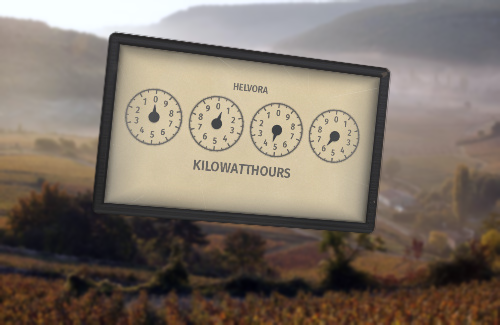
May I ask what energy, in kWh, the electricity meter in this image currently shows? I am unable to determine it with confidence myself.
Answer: 46 kWh
